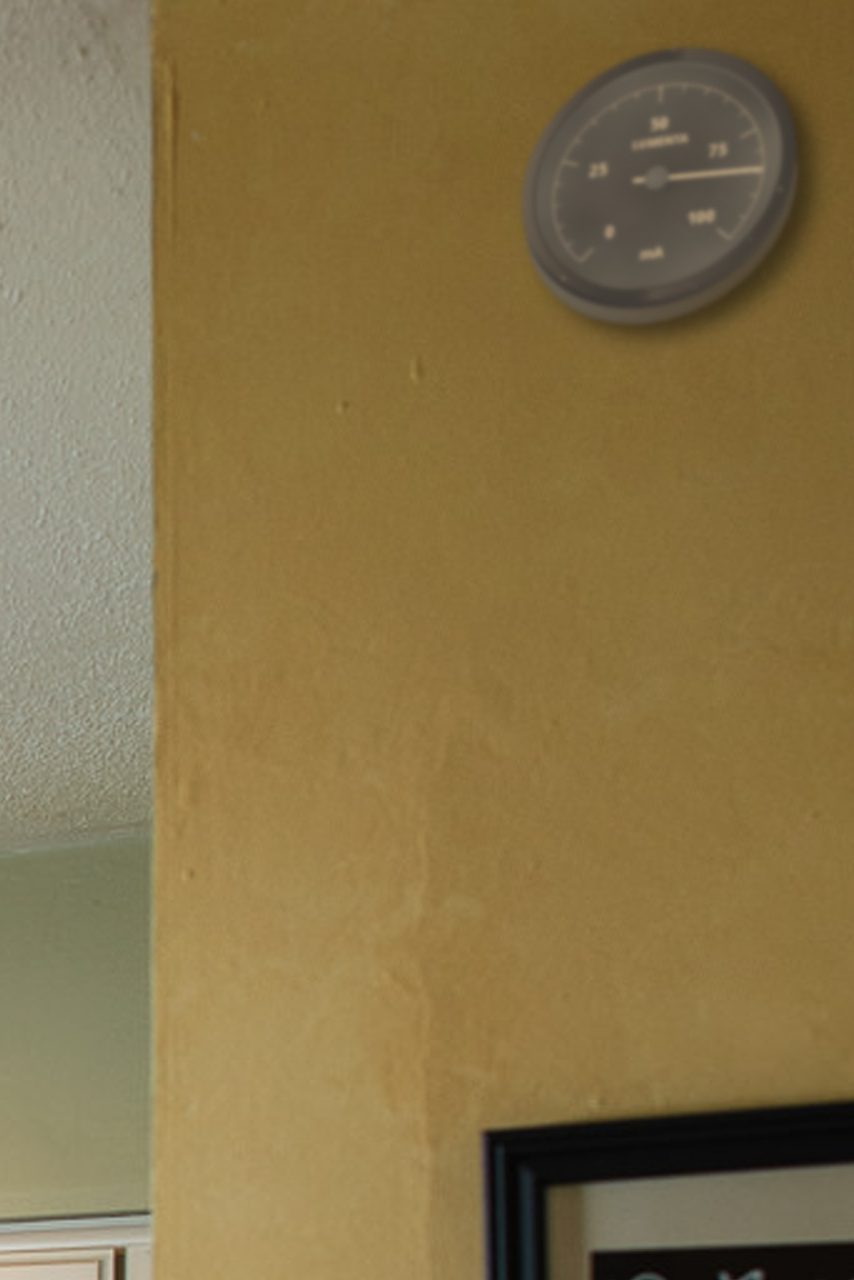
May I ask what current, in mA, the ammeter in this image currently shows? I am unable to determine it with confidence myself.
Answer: 85 mA
